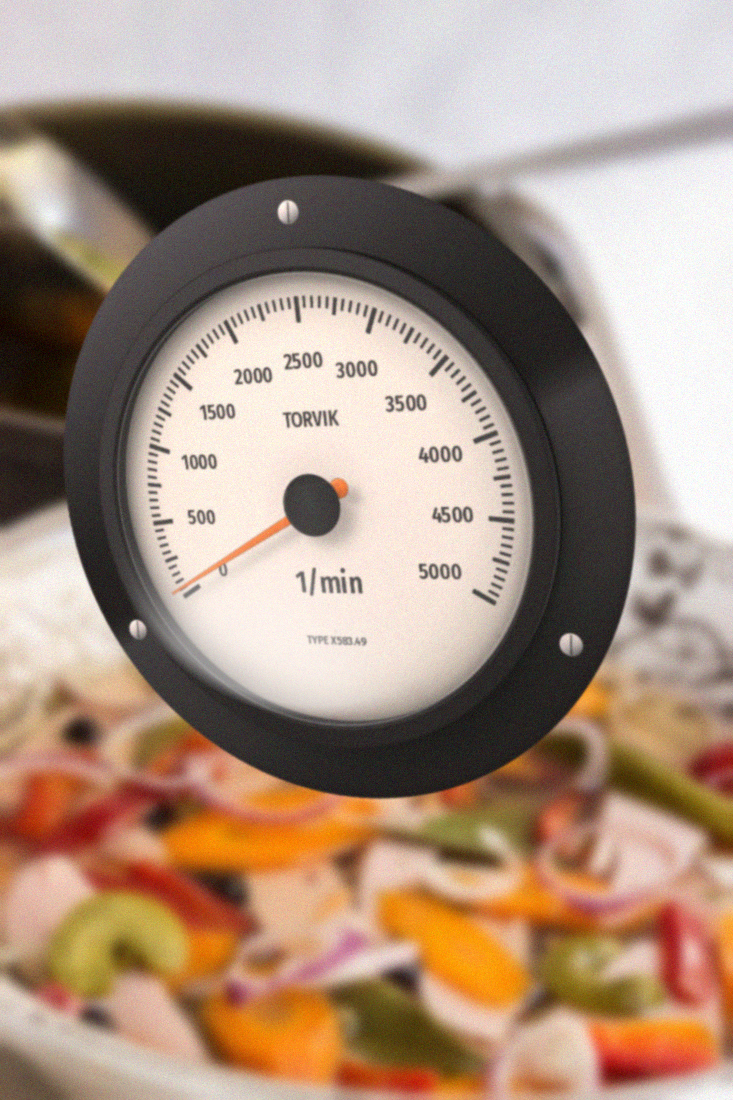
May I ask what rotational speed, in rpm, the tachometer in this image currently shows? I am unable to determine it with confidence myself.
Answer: 50 rpm
